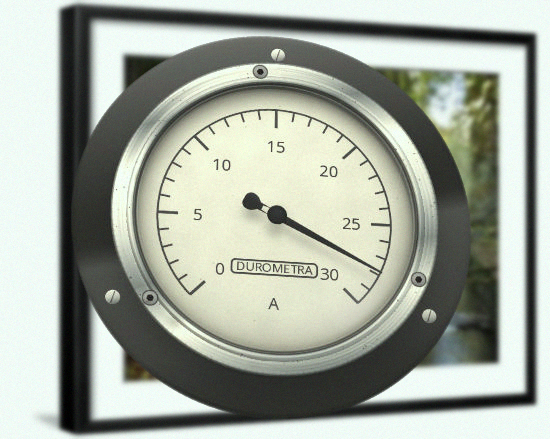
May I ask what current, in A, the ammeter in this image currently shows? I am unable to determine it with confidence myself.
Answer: 28 A
